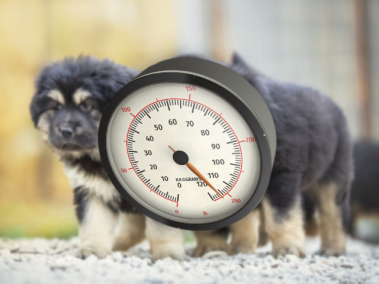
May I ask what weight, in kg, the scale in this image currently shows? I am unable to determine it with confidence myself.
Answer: 115 kg
